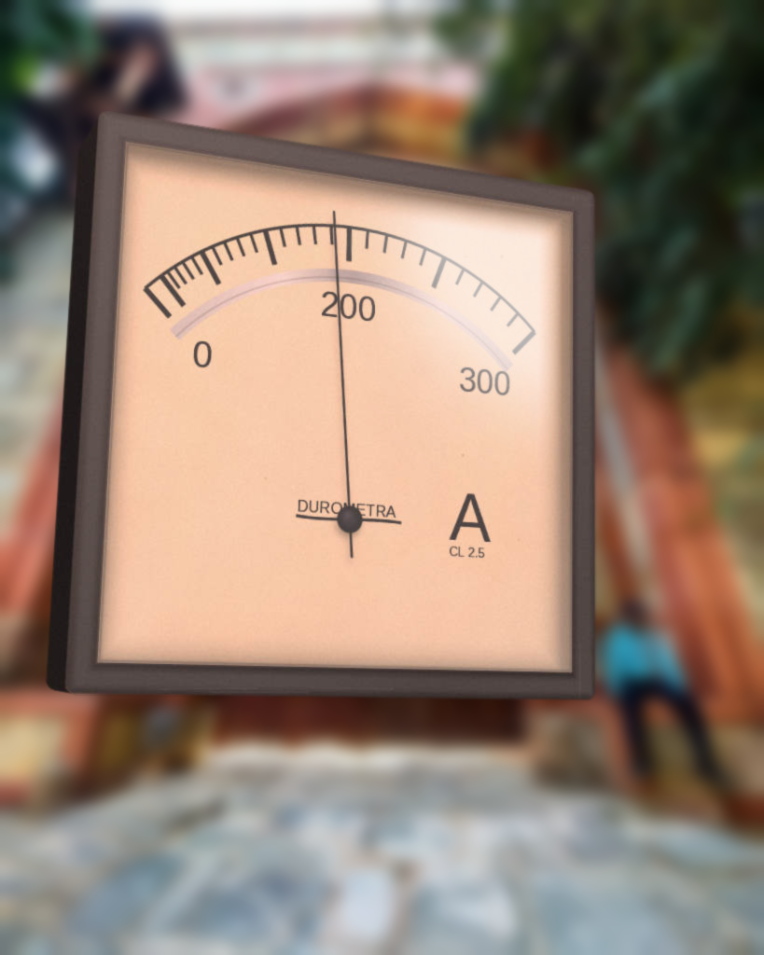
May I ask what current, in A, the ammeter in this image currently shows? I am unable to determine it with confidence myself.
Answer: 190 A
